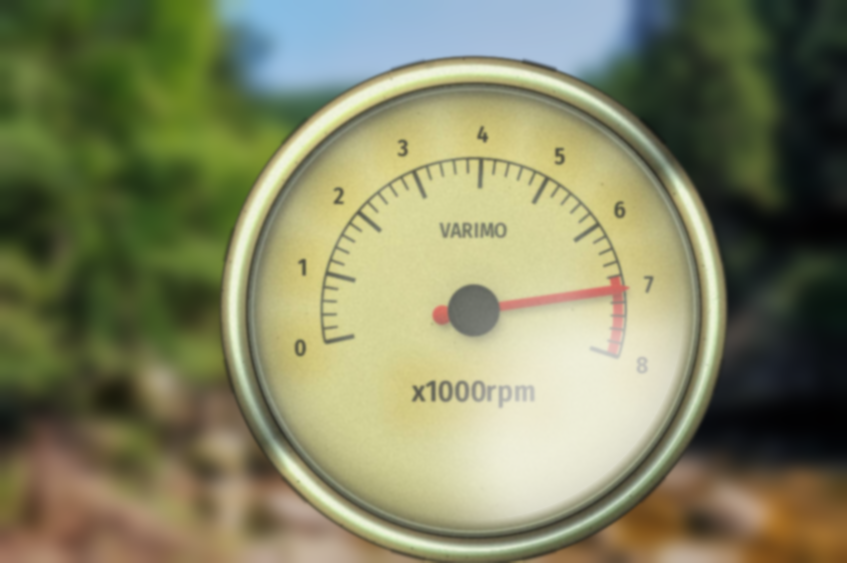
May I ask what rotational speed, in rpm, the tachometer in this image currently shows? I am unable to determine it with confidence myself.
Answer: 7000 rpm
